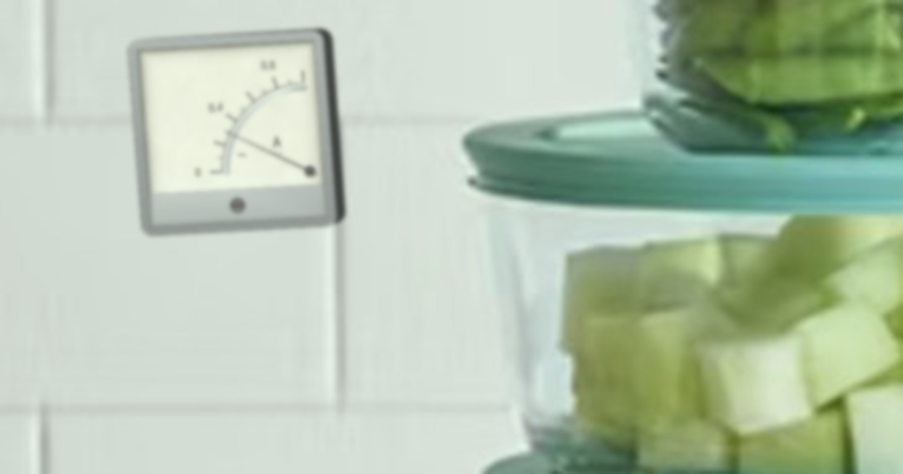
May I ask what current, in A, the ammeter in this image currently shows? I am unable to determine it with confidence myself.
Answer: 0.3 A
